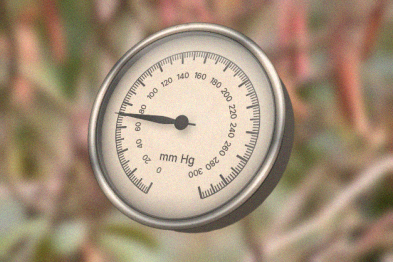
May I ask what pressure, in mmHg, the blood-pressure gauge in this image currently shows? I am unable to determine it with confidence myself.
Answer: 70 mmHg
